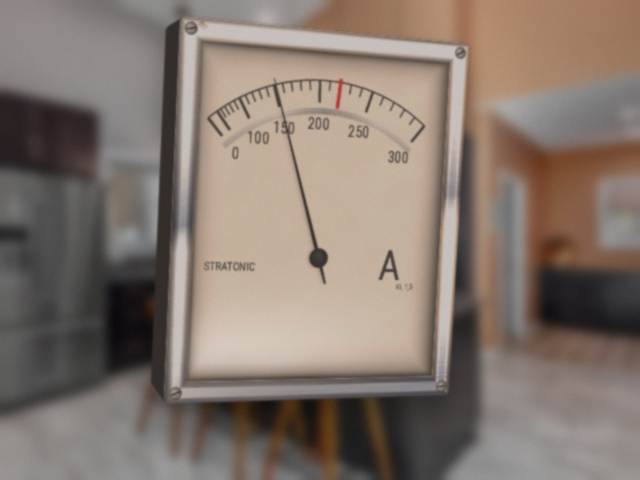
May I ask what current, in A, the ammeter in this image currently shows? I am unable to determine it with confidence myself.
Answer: 150 A
